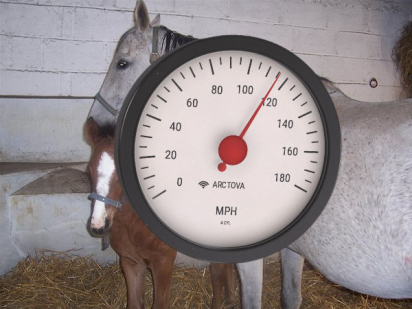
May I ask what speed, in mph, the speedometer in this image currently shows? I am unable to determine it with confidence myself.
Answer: 115 mph
